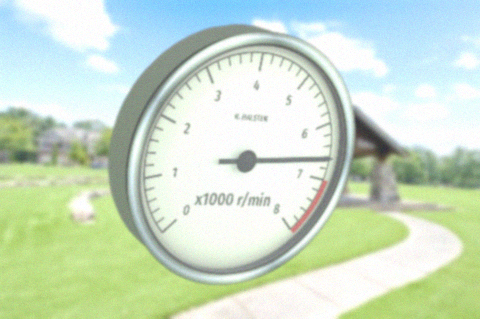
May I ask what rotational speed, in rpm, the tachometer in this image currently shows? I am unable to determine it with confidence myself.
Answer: 6600 rpm
